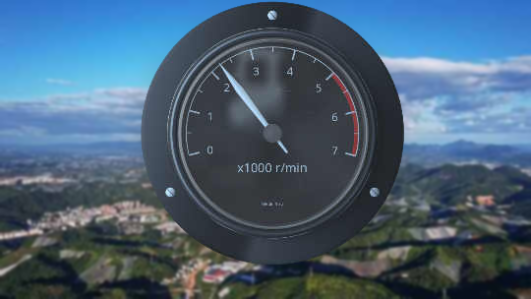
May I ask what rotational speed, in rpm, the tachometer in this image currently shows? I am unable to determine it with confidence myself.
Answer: 2250 rpm
